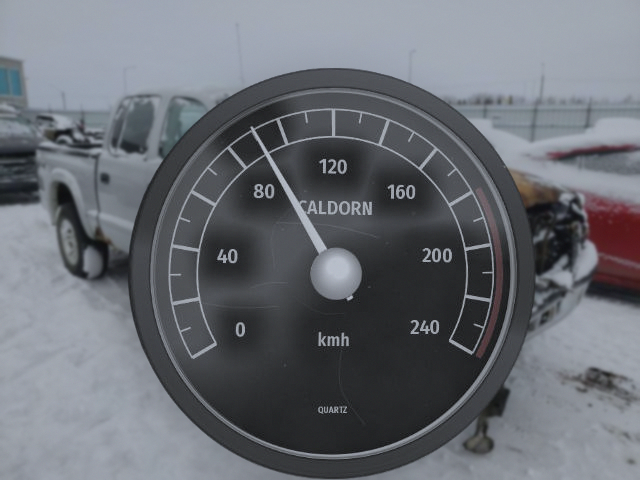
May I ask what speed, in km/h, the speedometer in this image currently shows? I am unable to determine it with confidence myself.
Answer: 90 km/h
